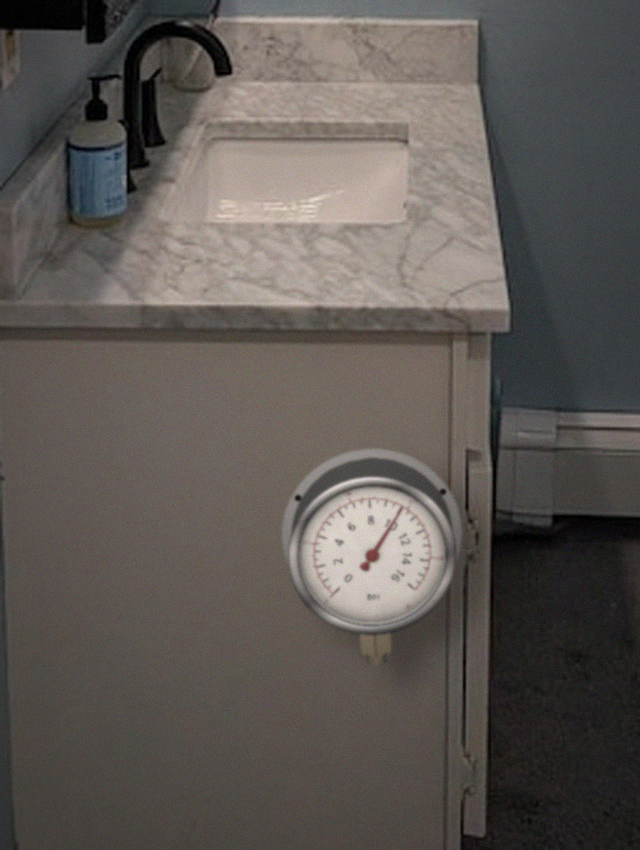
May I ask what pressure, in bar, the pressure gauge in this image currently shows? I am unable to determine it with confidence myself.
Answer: 10 bar
